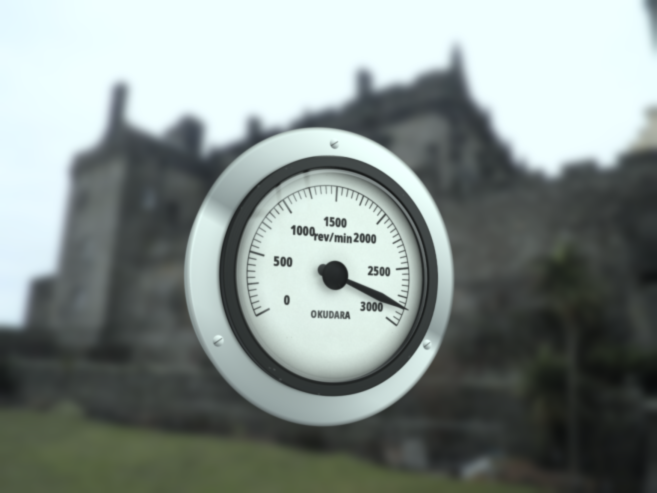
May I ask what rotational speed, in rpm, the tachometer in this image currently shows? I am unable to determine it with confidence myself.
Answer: 2850 rpm
